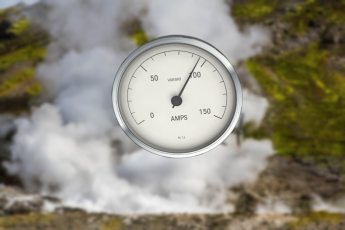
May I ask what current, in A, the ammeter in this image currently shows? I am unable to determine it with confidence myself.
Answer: 95 A
